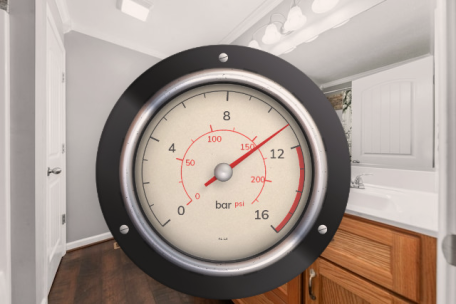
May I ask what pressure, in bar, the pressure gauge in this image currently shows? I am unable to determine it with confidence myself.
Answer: 11 bar
